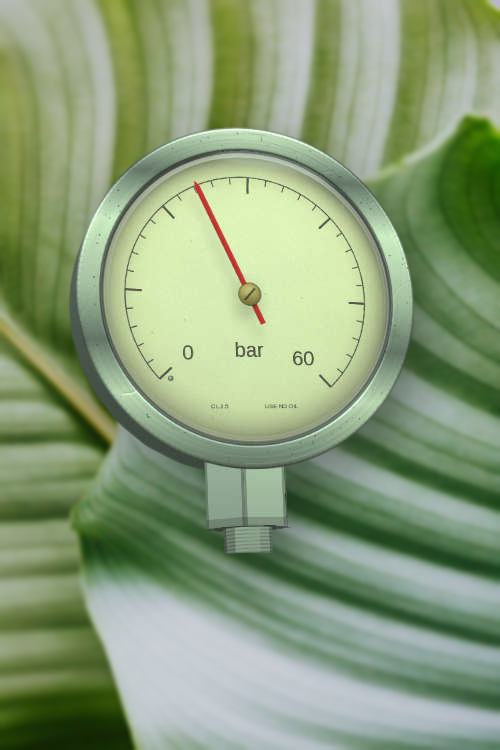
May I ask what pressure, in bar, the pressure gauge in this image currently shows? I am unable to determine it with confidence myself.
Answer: 24 bar
